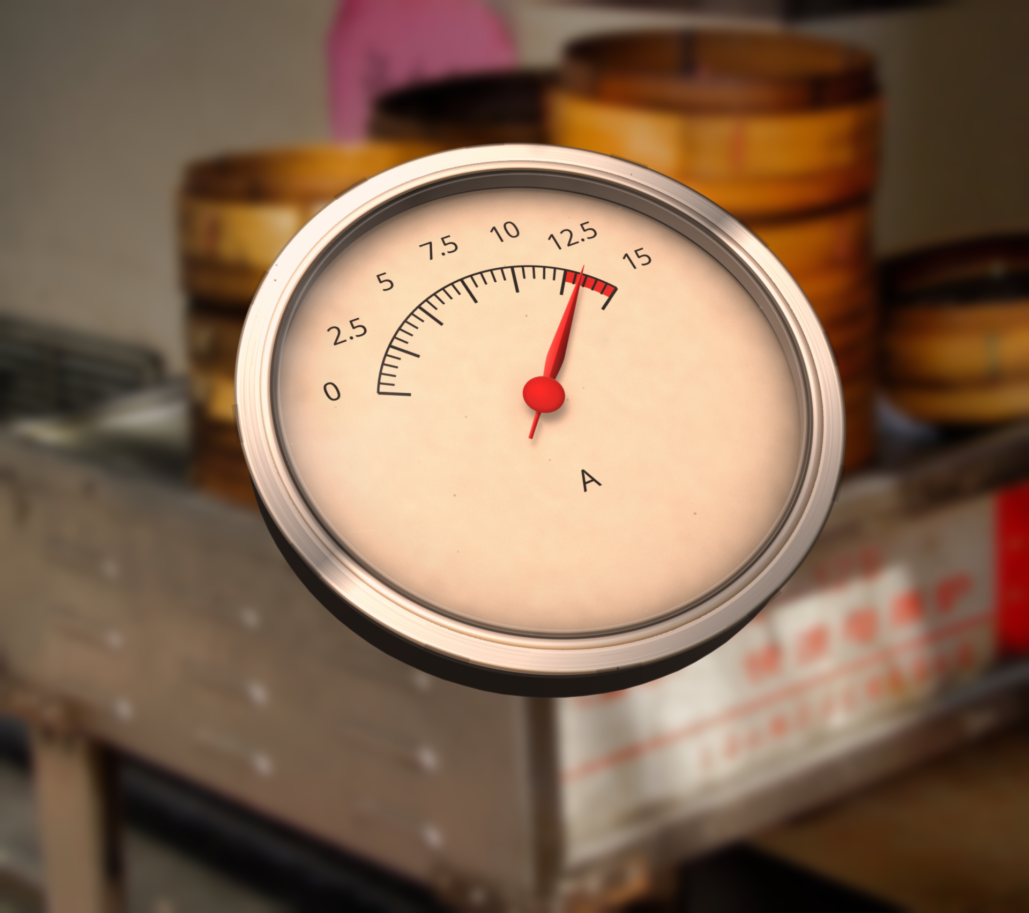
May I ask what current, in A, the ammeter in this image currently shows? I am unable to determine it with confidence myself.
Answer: 13.25 A
